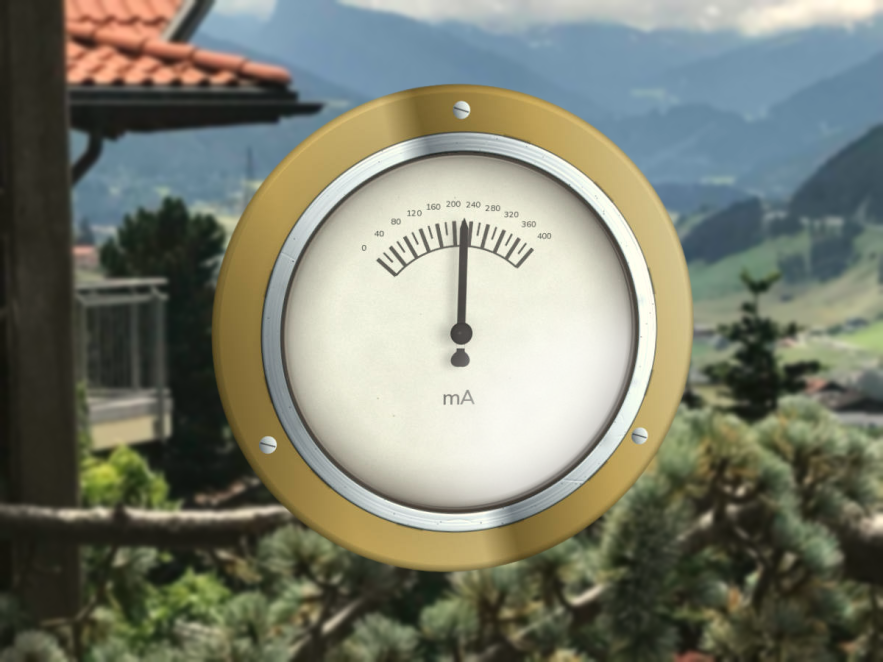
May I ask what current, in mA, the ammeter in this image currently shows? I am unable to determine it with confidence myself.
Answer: 220 mA
